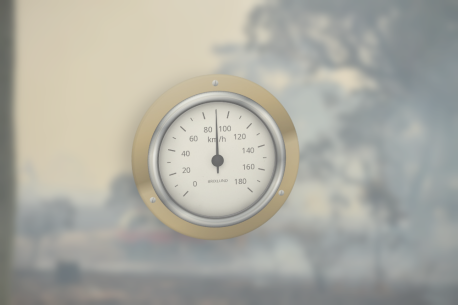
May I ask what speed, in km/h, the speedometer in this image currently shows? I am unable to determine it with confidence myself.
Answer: 90 km/h
